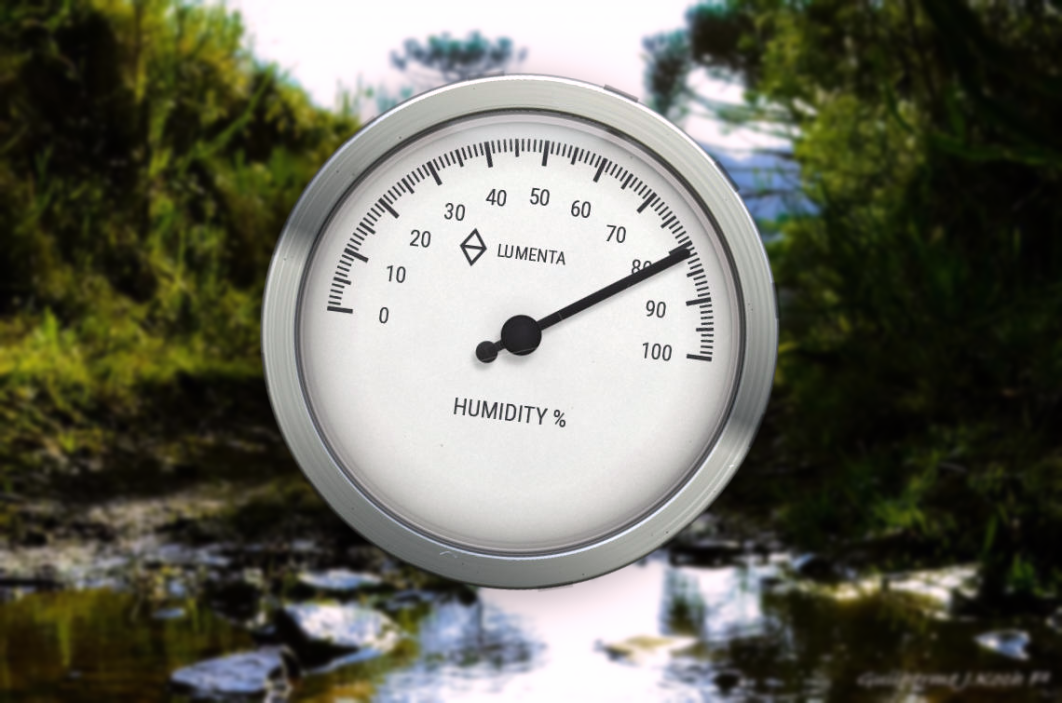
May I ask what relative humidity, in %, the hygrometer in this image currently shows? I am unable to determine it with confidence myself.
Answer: 81 %
